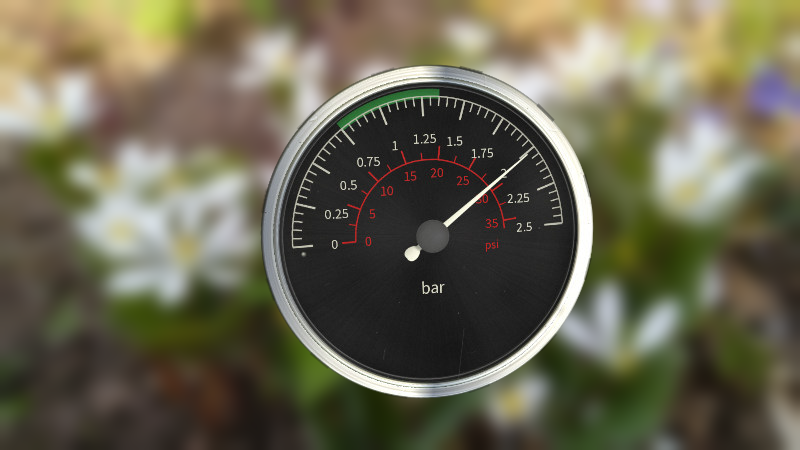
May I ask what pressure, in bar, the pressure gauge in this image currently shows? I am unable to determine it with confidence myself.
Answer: 2 bar
